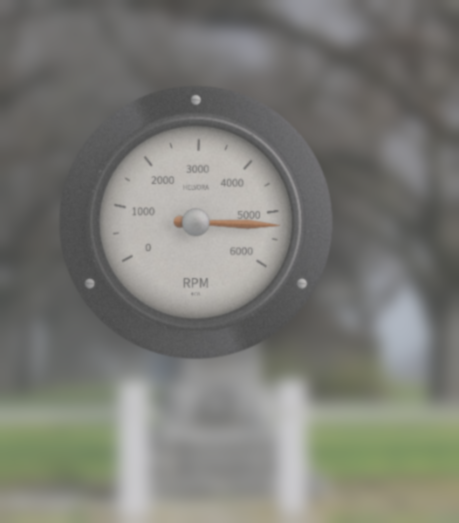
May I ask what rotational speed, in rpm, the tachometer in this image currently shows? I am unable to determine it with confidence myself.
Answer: 5250 rpm
